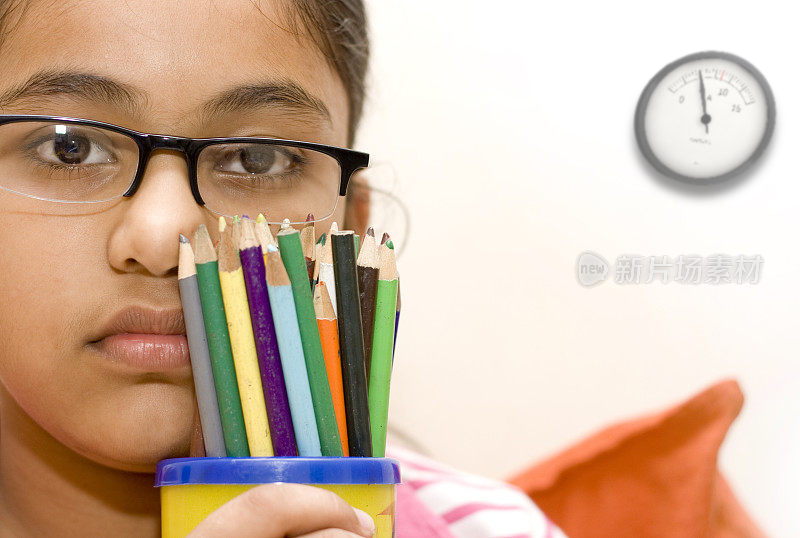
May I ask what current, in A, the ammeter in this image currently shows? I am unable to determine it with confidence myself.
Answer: 5 A
